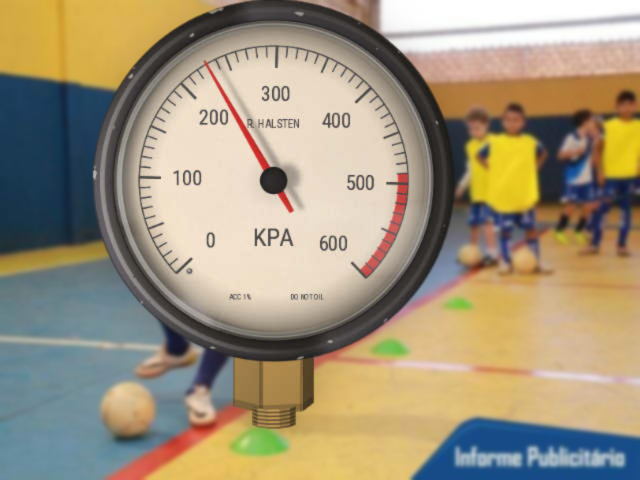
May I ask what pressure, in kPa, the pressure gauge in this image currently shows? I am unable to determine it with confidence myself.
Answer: 230 kPa
